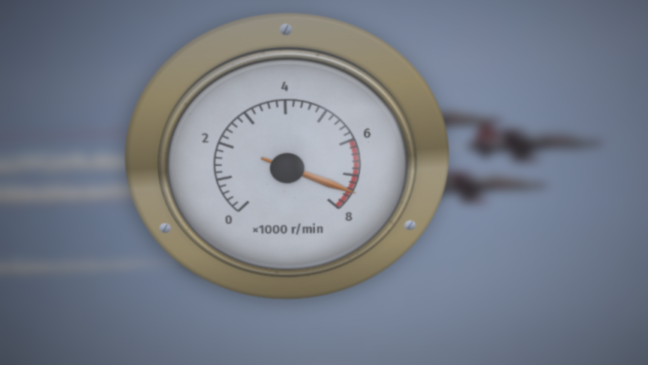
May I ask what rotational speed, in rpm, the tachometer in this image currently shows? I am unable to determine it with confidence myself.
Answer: 7400 rpm
